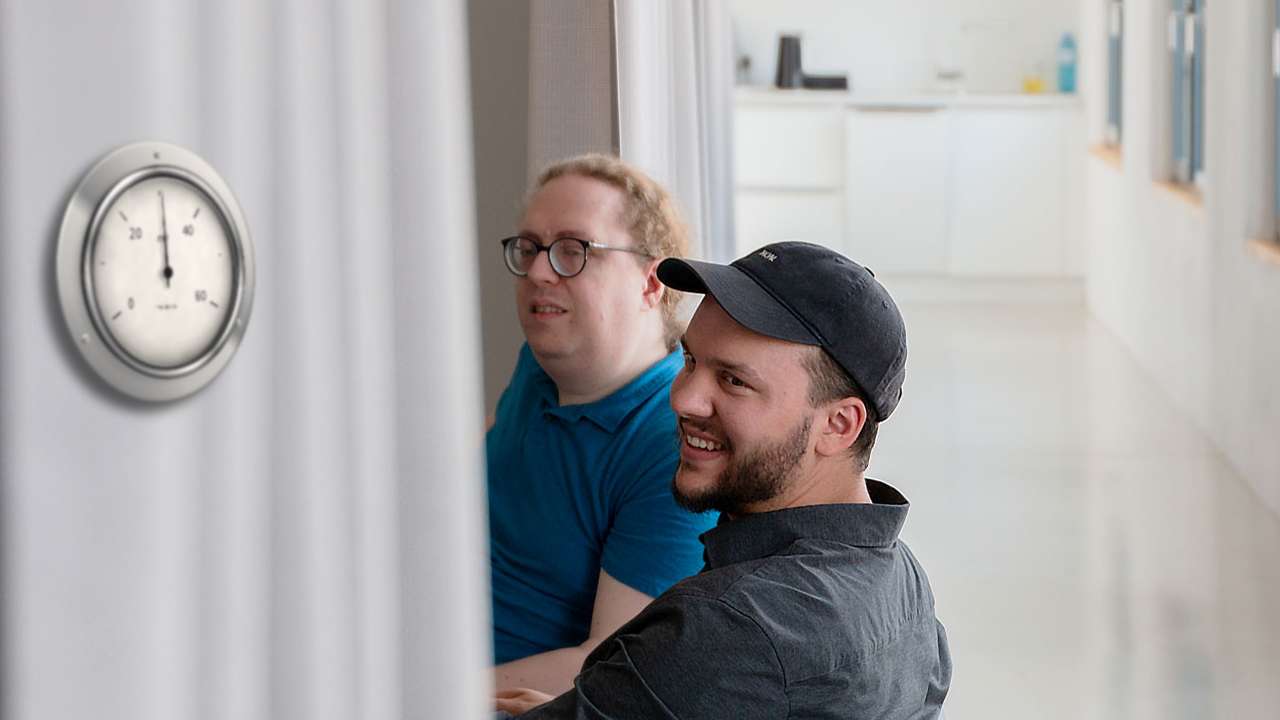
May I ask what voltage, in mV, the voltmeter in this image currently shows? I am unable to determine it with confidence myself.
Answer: 30 mV
